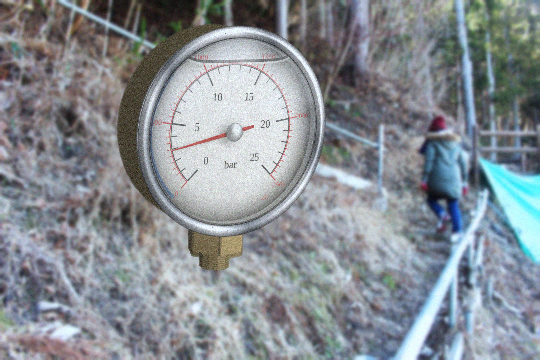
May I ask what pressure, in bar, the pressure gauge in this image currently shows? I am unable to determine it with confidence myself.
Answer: 3 bar
